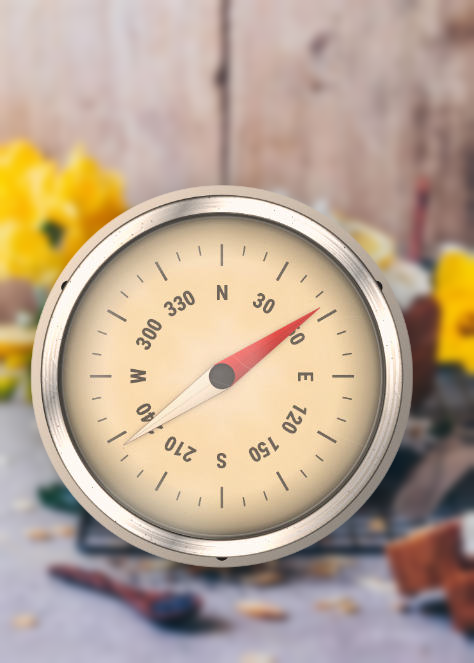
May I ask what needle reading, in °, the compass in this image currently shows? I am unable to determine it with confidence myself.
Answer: 55 °
